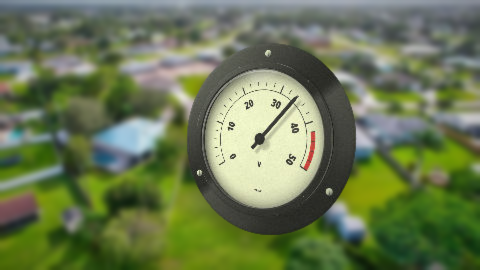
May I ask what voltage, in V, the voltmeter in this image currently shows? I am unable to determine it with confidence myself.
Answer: 34 V
